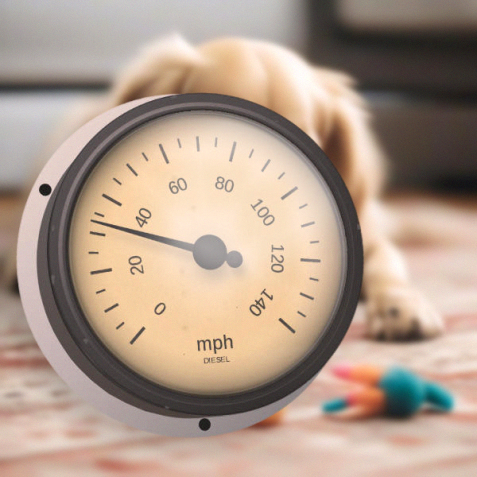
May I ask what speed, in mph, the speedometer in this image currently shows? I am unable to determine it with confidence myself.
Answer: 32.5 mph
